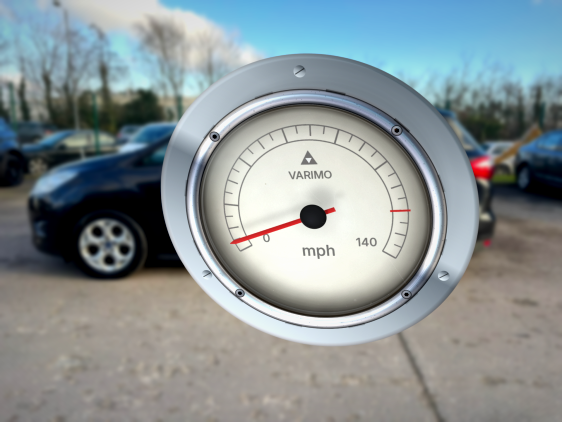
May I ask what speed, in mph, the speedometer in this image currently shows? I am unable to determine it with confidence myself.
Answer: 5 mph
